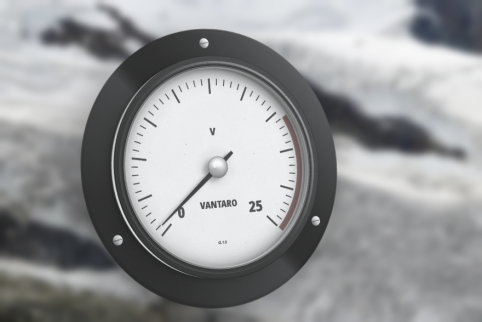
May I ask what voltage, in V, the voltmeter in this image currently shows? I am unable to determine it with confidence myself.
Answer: 0.5 V
